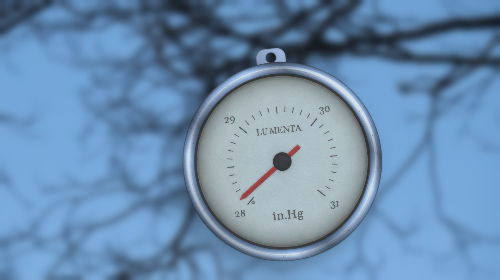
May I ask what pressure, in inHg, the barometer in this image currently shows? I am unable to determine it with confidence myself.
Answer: 28.1 inHg
